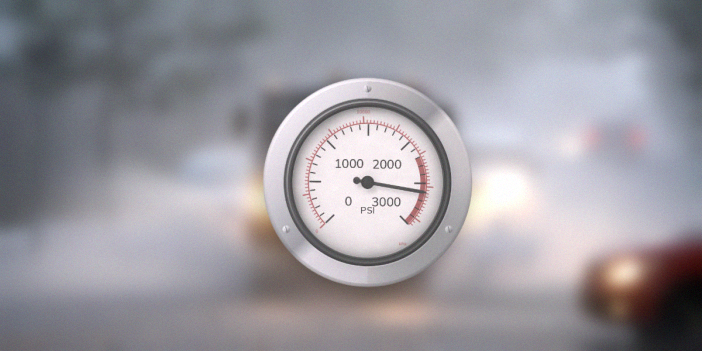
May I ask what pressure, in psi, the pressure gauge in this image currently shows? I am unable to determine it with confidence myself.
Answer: 2600 psi
